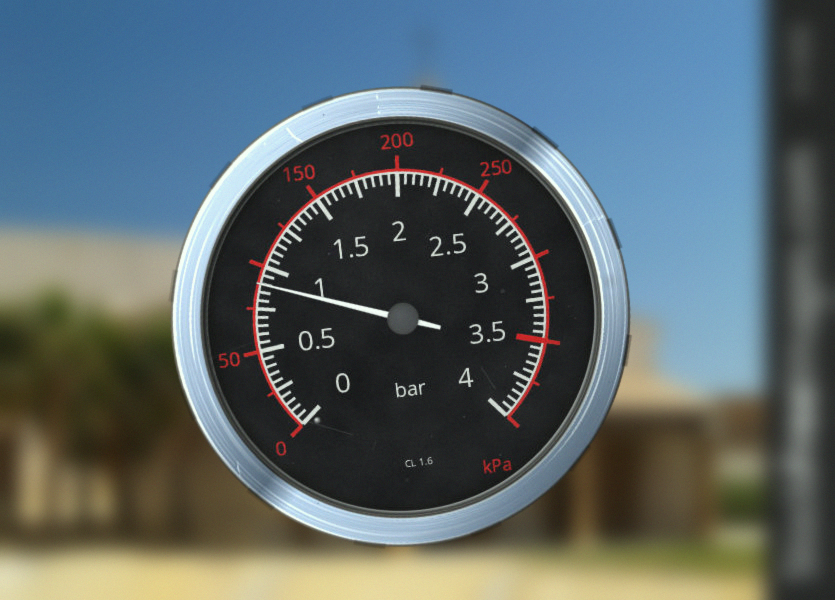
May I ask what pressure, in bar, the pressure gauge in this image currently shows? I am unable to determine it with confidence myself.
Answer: 0.9 bar
